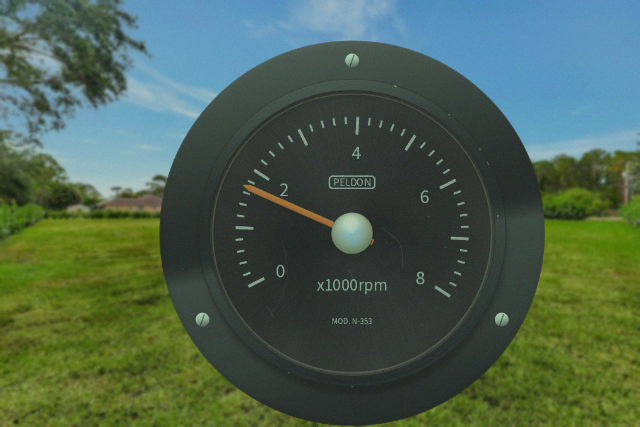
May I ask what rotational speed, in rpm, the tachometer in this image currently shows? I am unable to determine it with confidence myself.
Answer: 1700 rpm
